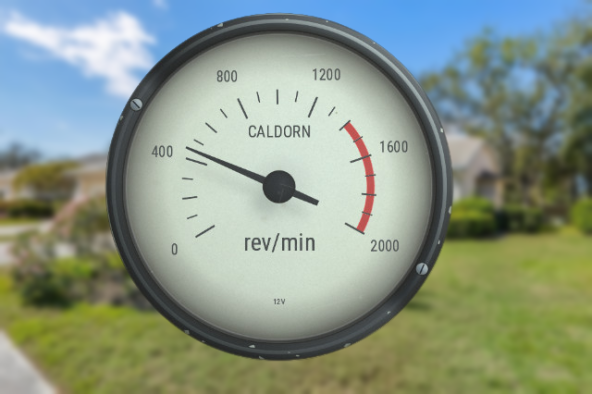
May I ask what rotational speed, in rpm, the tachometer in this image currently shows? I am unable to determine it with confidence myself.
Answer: 450 rpm
